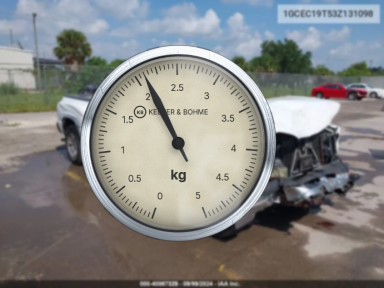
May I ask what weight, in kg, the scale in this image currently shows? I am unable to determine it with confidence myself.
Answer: 2.1 kg
